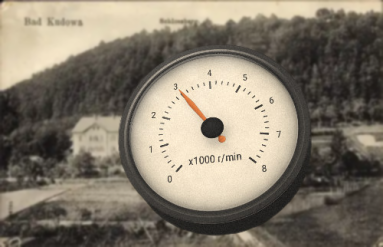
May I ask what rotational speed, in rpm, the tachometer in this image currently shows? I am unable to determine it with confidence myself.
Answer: 3000 rpm
